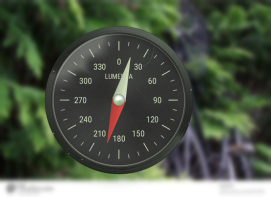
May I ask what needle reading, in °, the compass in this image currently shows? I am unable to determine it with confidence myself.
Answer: 195 °
